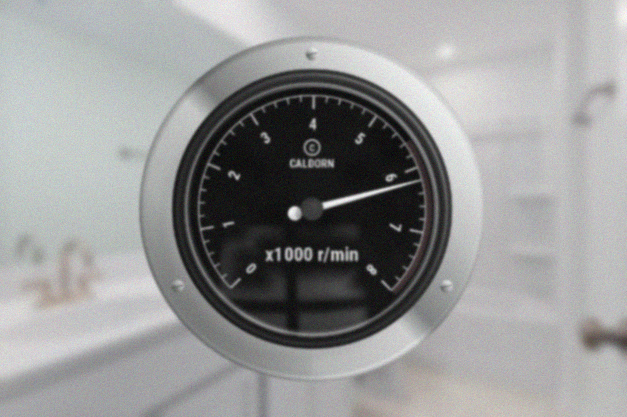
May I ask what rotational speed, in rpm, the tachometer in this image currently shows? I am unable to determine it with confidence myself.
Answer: 6200 rpm
